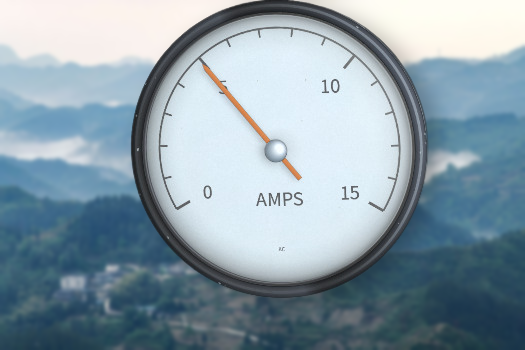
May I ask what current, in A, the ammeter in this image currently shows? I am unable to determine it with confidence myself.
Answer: 5 A
